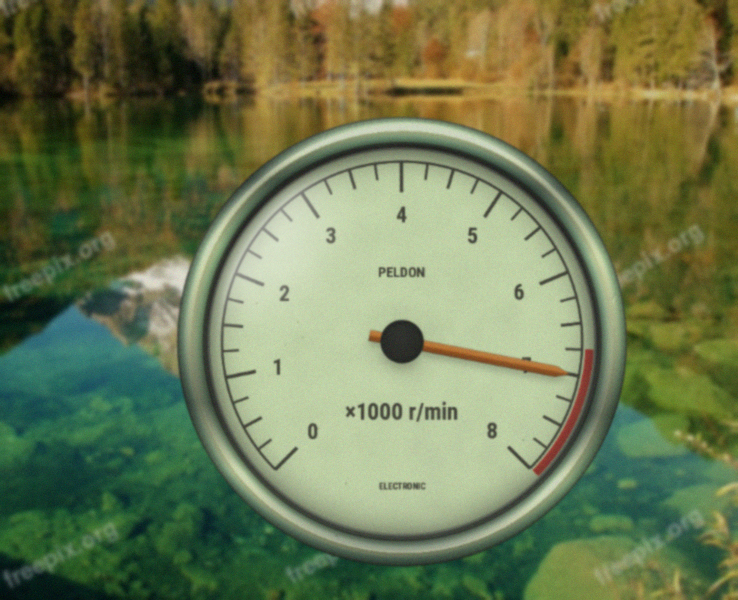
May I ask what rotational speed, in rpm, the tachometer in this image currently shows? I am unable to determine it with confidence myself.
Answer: 7000 rpm
